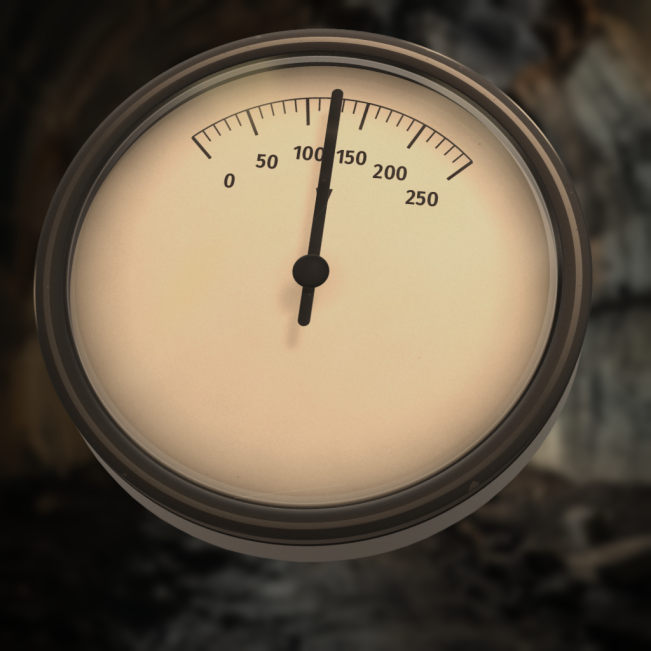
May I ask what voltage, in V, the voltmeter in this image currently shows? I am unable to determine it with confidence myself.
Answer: 125 V
